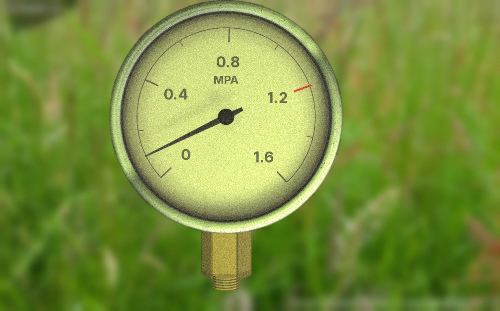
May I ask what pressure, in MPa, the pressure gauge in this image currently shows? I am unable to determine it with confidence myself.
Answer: 0.1 MPa
